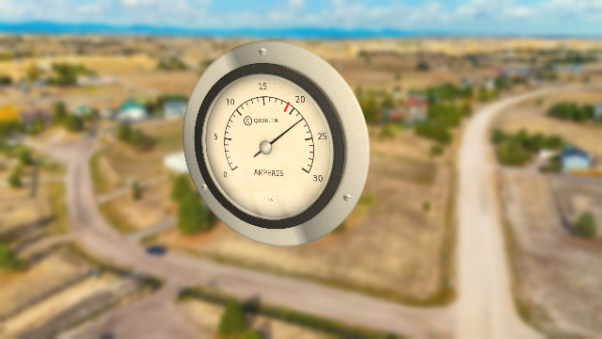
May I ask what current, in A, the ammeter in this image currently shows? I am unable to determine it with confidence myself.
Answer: 22 A
